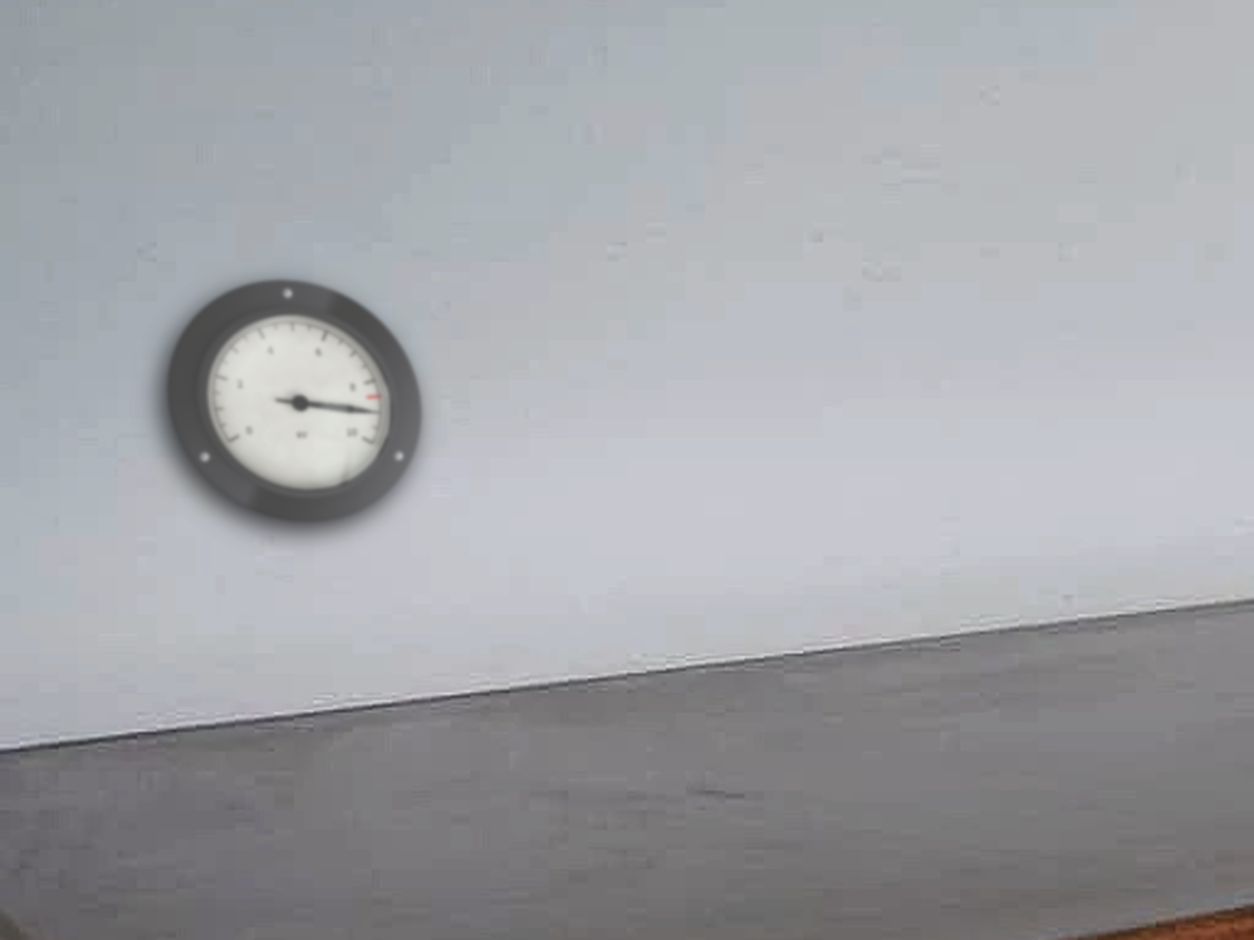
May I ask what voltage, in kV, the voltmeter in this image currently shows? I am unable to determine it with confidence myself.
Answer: 9 kV
